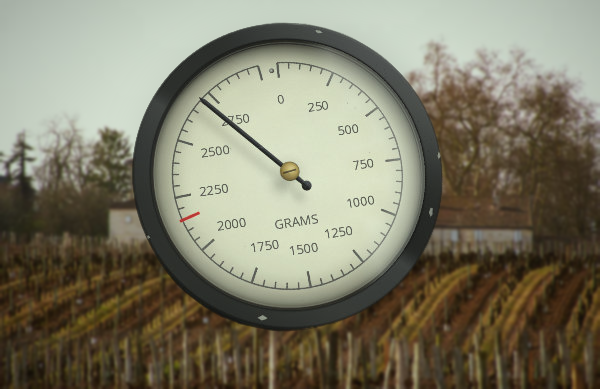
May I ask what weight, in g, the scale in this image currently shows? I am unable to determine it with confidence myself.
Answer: 2700 g
